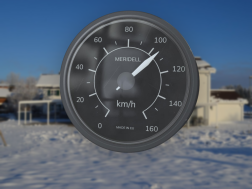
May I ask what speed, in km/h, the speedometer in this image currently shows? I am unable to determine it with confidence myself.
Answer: 105 km/h
